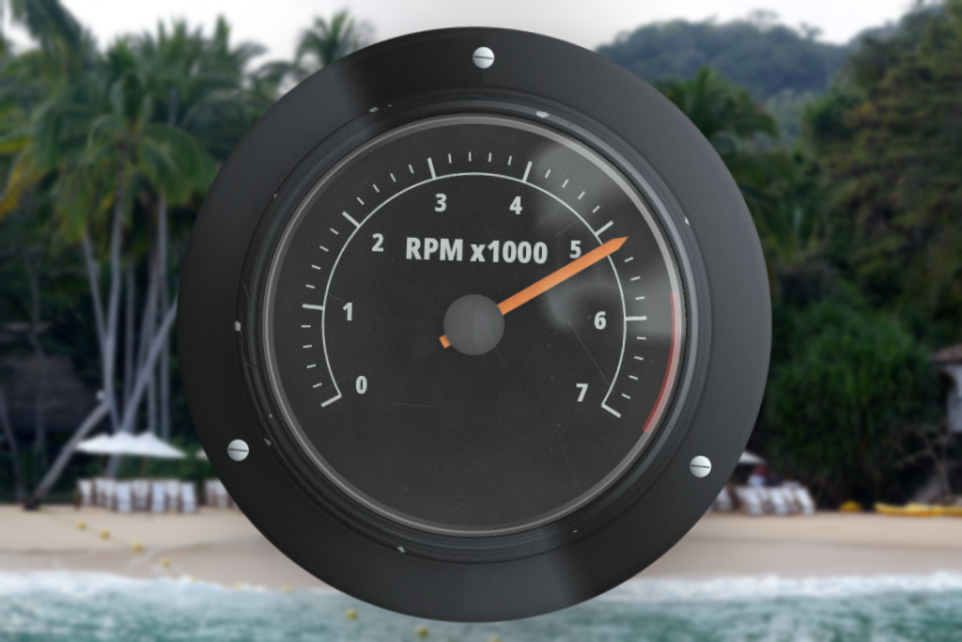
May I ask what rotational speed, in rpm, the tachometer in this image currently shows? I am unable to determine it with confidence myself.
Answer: 5200 rpm
